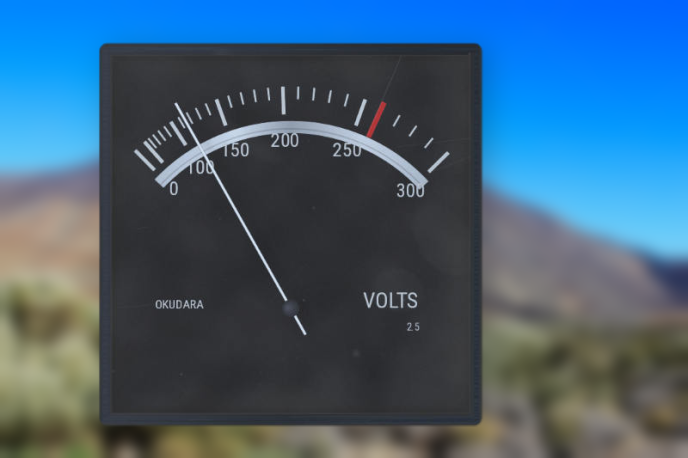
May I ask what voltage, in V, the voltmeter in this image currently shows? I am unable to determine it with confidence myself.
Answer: 115 V
